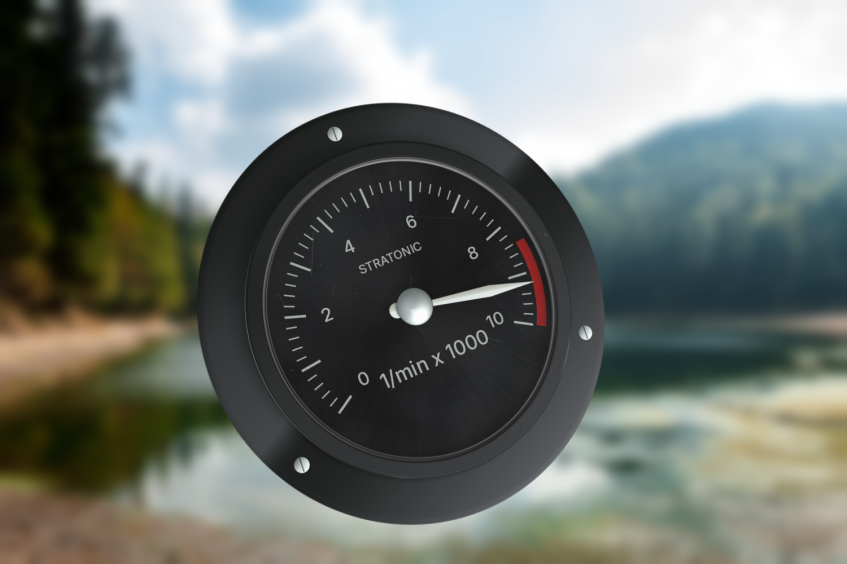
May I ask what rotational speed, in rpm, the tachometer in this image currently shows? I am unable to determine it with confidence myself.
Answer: 9200 rpm
